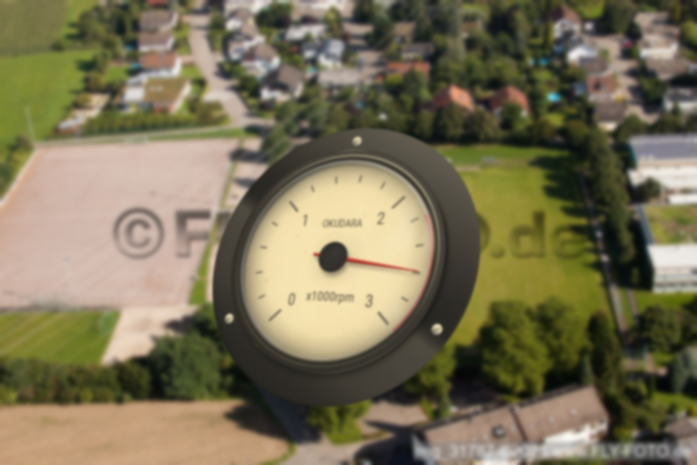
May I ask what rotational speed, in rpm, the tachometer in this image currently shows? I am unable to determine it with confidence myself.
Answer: 2600 rpm
